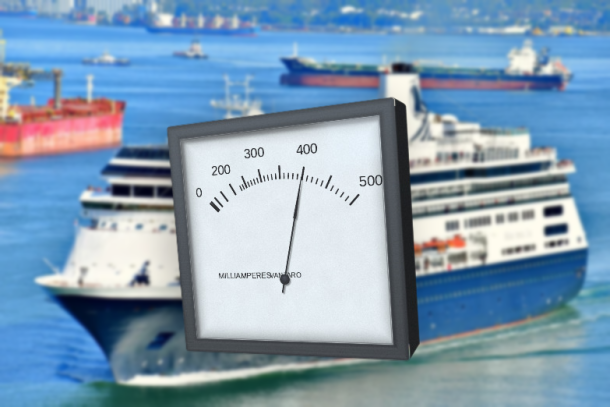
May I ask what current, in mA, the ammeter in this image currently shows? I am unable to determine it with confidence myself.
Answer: 400 mA
